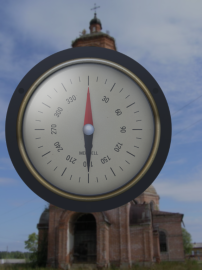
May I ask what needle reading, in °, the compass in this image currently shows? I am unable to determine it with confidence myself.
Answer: 0 °
